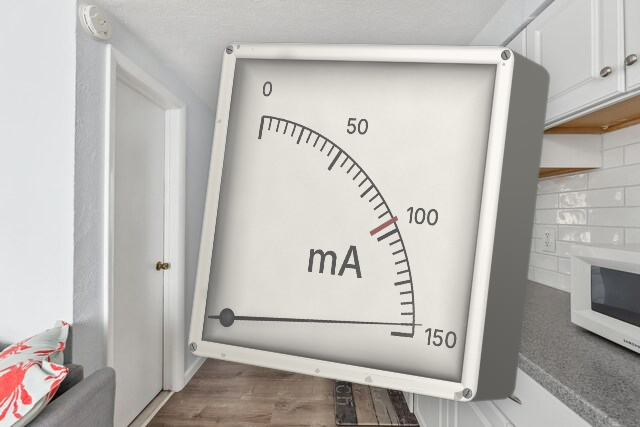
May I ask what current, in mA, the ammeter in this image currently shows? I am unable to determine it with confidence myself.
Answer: 145 mA
